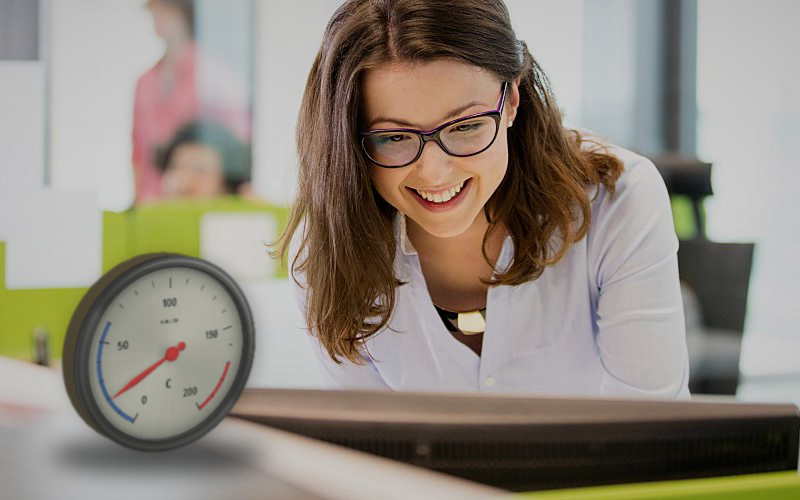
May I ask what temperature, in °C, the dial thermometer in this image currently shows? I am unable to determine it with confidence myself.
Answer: 20 °C
